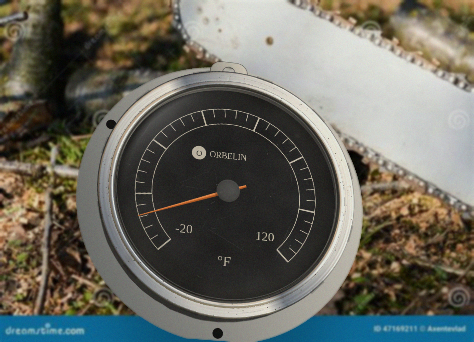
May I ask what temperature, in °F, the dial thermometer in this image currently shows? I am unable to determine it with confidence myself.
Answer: -8 °F
